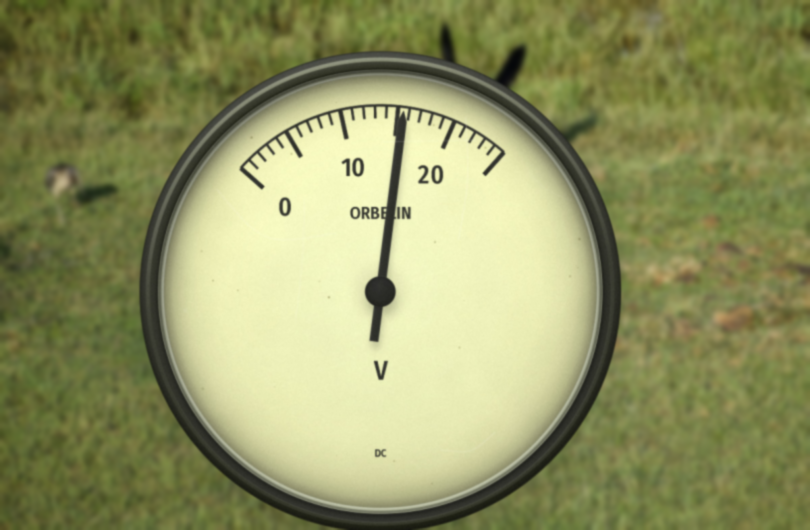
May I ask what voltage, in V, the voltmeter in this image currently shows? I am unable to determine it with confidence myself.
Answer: 15.5 V
